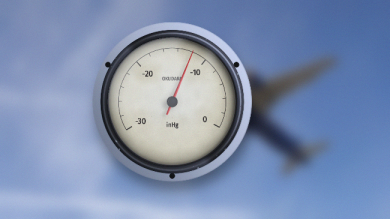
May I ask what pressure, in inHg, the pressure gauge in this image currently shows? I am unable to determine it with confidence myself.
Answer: -12 inHg
